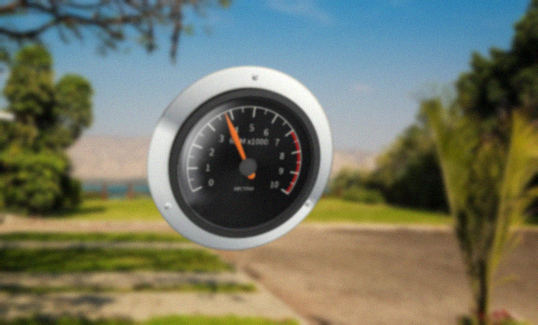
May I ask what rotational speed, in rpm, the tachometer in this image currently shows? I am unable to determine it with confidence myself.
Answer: 3750 rpm
